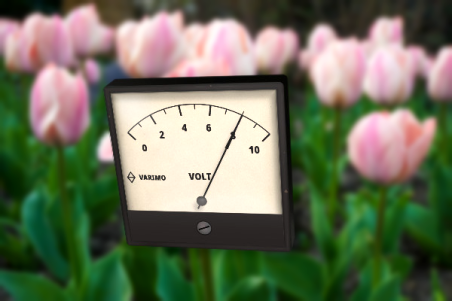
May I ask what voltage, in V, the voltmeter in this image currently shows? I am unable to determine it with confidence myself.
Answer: 8 V
